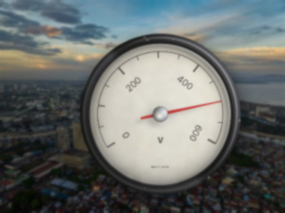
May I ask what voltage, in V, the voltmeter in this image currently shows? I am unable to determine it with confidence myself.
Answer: 500 V
